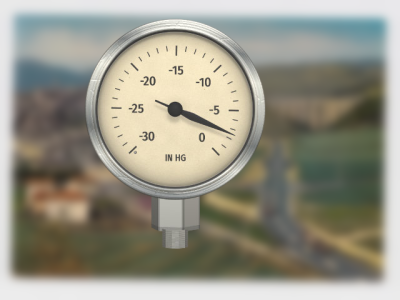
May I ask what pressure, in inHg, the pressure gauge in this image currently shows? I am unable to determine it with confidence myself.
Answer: -2.5 inHg
